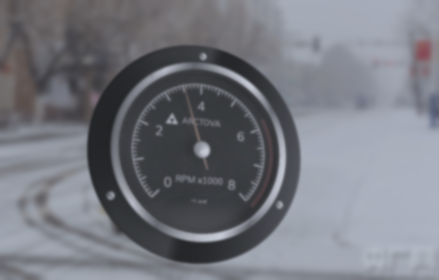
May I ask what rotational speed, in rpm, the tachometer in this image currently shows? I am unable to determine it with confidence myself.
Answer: 3500 rpm
